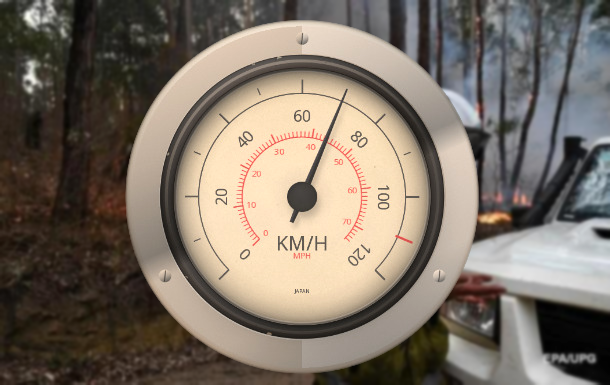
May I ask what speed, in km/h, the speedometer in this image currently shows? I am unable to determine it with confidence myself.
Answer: 70 km/h
